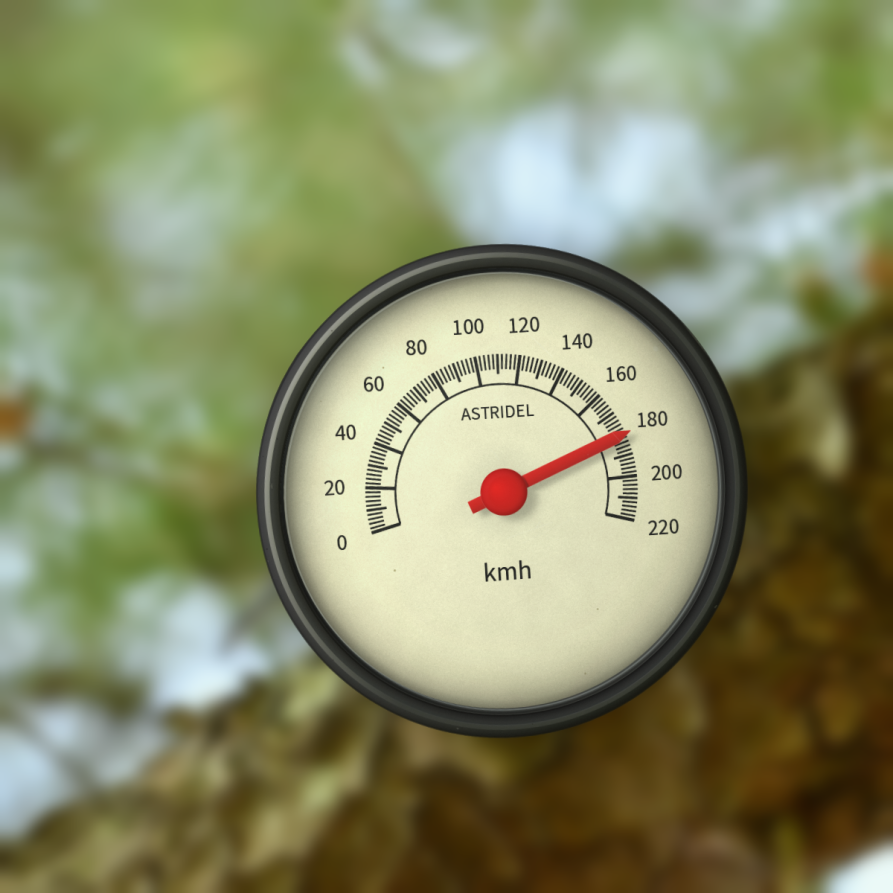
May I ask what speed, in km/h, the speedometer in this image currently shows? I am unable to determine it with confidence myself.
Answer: 180 km/h
